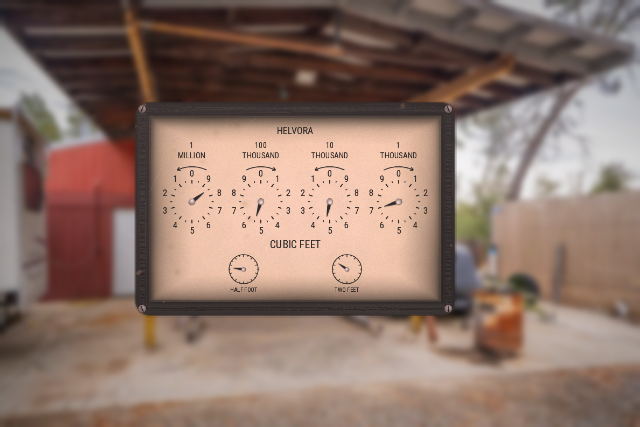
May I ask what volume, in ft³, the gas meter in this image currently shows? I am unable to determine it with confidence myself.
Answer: 854700 ft³
